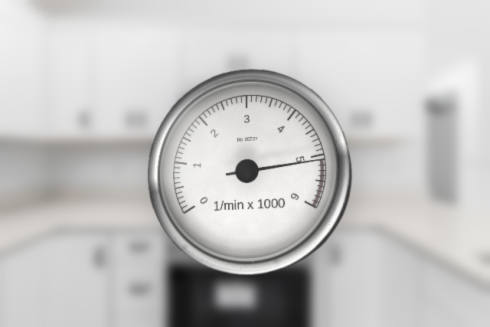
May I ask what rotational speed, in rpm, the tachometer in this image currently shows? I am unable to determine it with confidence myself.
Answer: 5100 rpm
